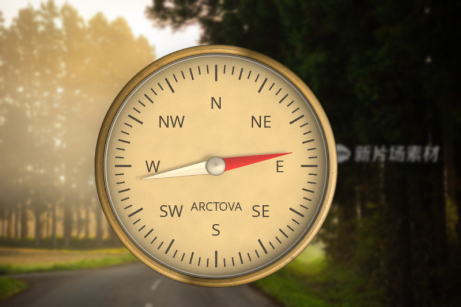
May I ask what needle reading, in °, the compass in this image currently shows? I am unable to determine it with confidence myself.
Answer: 80 °
